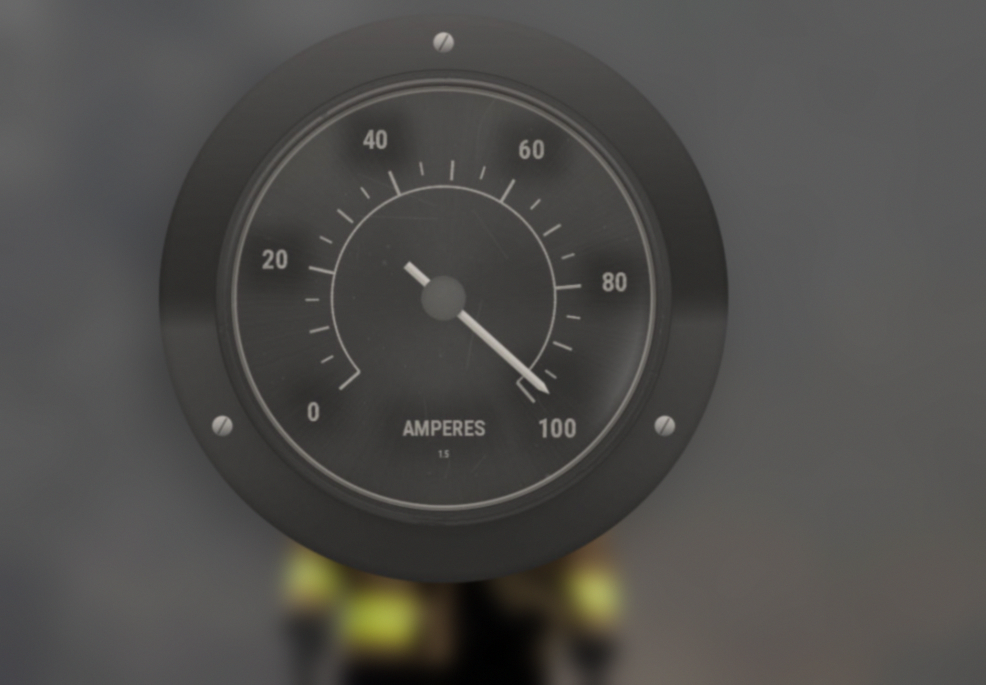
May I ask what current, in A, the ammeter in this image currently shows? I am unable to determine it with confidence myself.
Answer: 97.5 A
